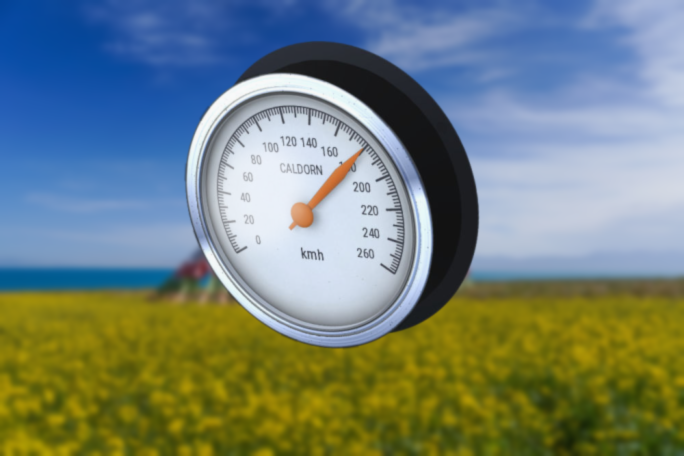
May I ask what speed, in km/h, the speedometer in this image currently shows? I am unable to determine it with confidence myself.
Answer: 180 km/h
